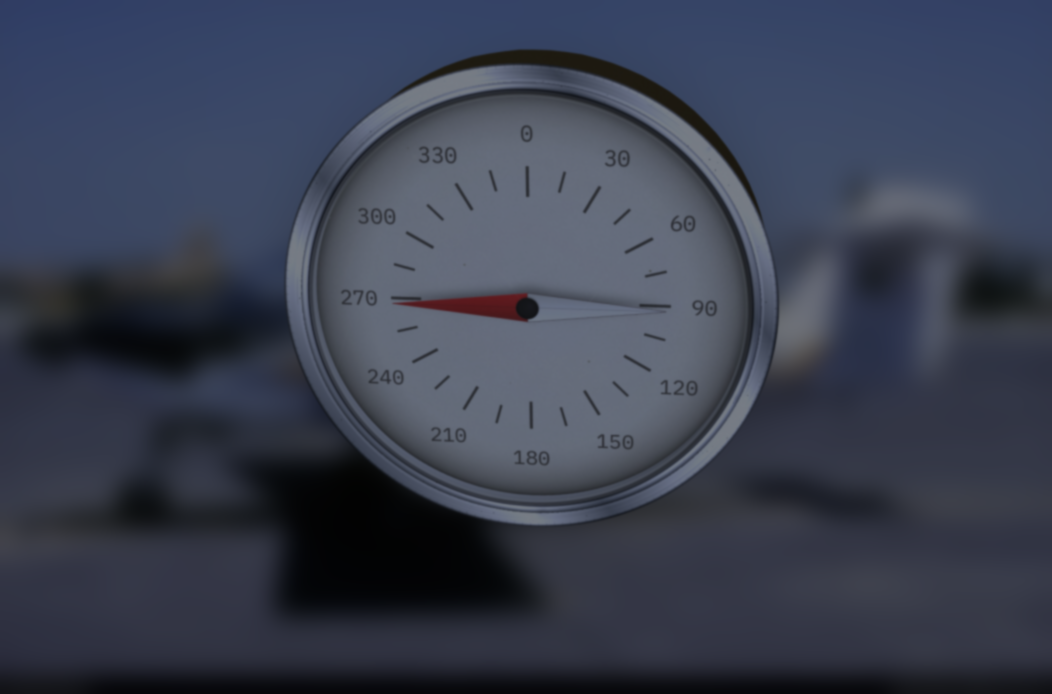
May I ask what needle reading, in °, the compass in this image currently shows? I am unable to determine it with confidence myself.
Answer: 270 °
